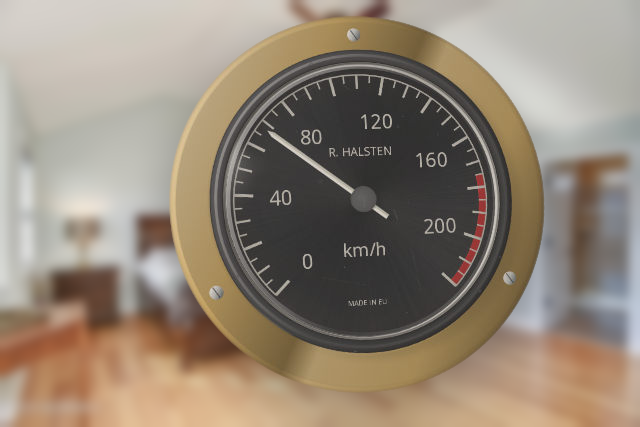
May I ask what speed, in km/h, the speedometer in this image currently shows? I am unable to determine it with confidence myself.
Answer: 67.5 km/h
